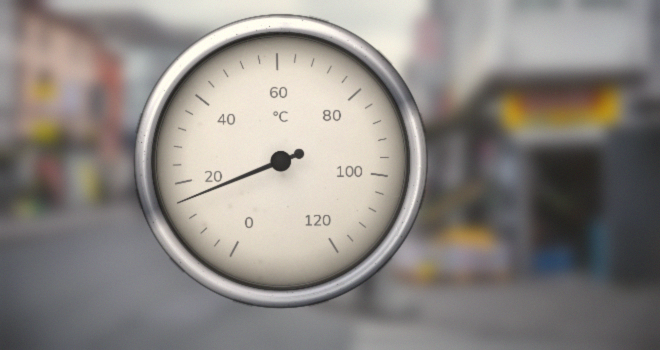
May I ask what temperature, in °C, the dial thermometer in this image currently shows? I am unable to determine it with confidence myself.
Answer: 16 °C
